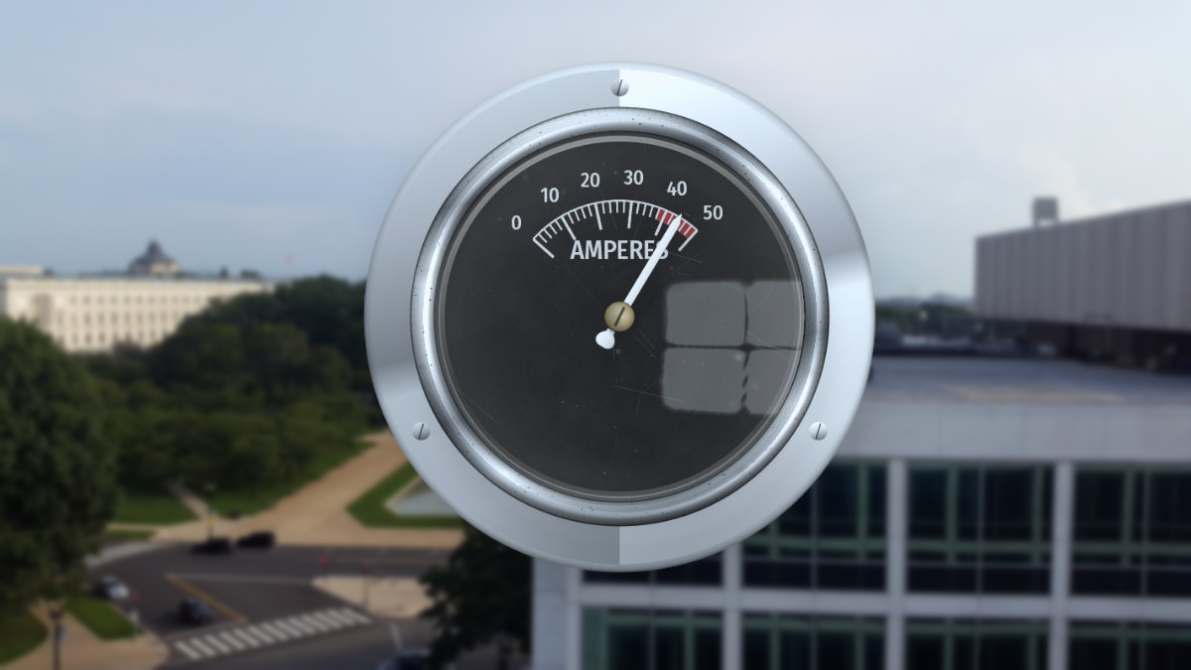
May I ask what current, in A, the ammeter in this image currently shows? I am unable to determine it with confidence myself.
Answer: 44 A
